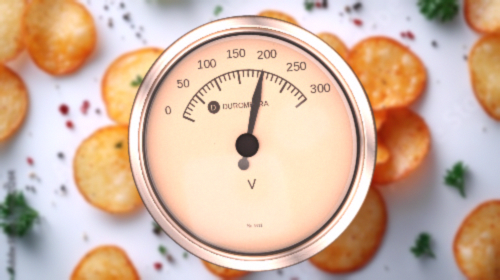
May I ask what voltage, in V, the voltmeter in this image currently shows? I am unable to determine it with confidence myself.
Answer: 200 V
